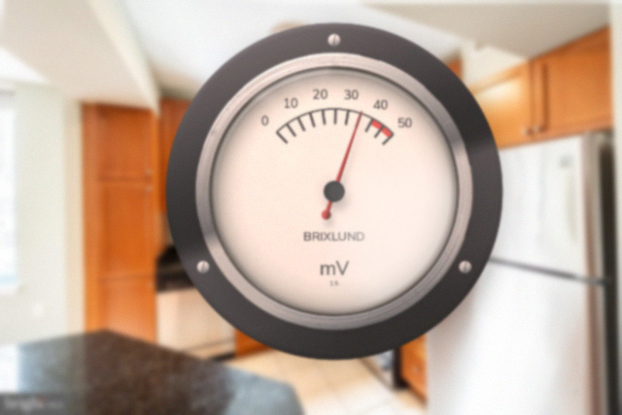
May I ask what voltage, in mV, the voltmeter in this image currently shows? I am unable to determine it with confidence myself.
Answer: 35 mV
